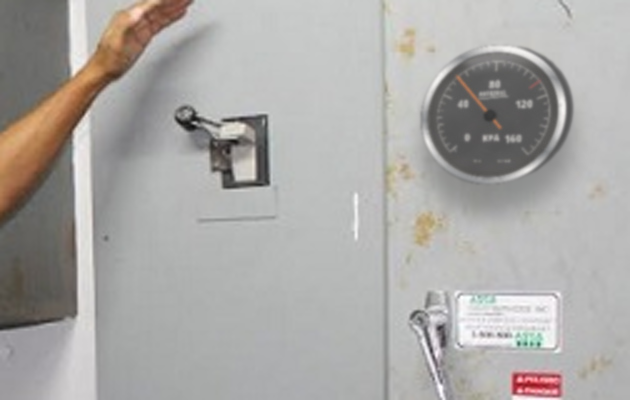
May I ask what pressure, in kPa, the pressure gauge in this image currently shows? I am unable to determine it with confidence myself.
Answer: 55 kPa
